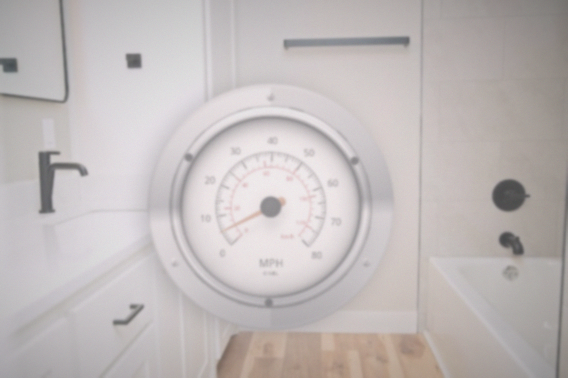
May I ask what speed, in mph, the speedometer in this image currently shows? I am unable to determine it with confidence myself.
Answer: 5 mph
